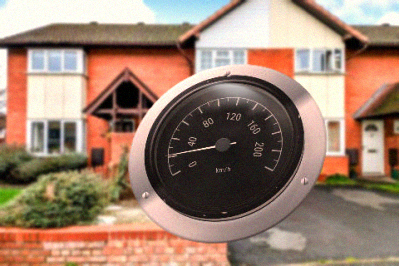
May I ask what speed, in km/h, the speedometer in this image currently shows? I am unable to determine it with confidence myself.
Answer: 20 km/h
